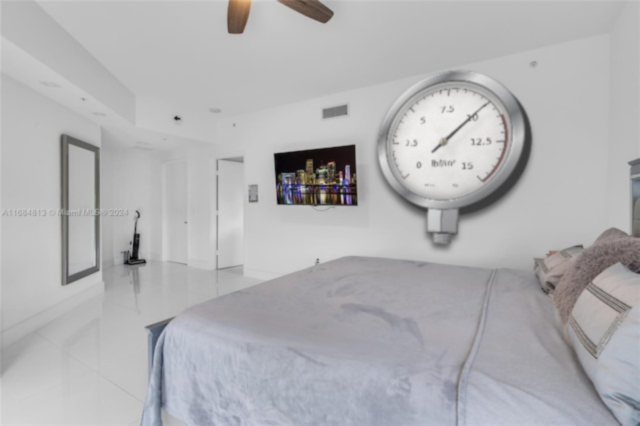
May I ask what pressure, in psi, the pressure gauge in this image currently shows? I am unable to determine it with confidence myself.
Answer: 10 psi
